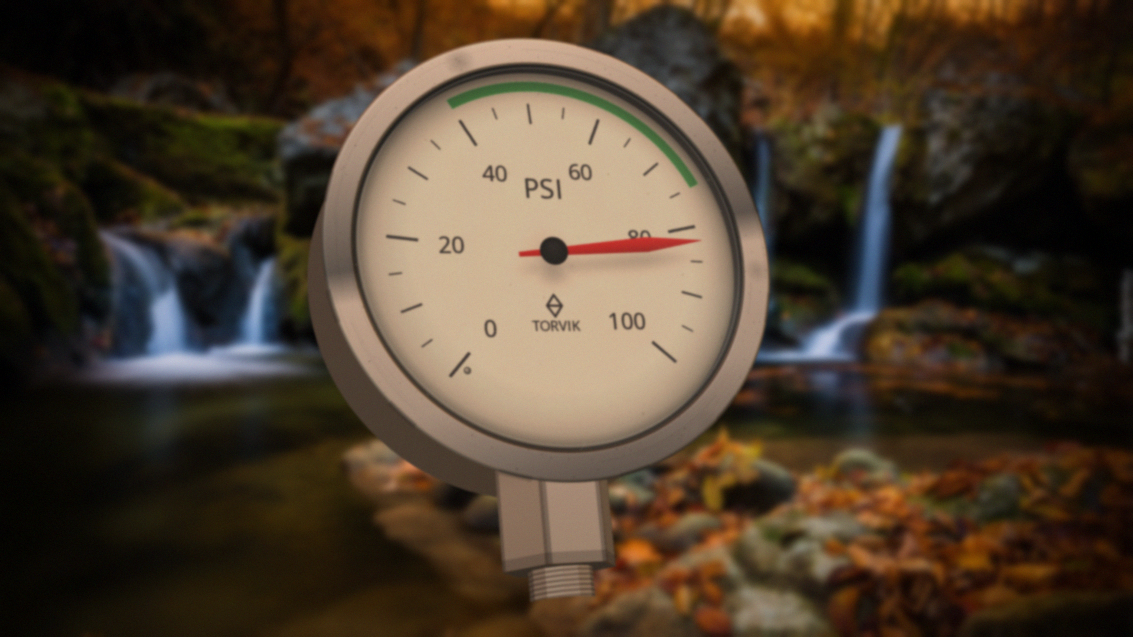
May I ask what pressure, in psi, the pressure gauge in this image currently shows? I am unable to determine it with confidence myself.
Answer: 82.5 psi
